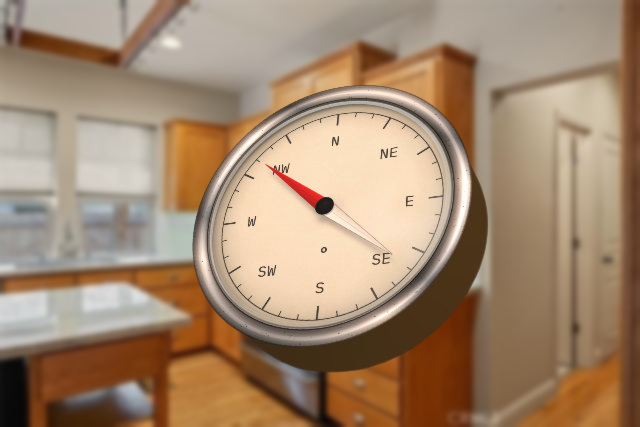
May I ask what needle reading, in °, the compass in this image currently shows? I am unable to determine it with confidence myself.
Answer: 310 °
